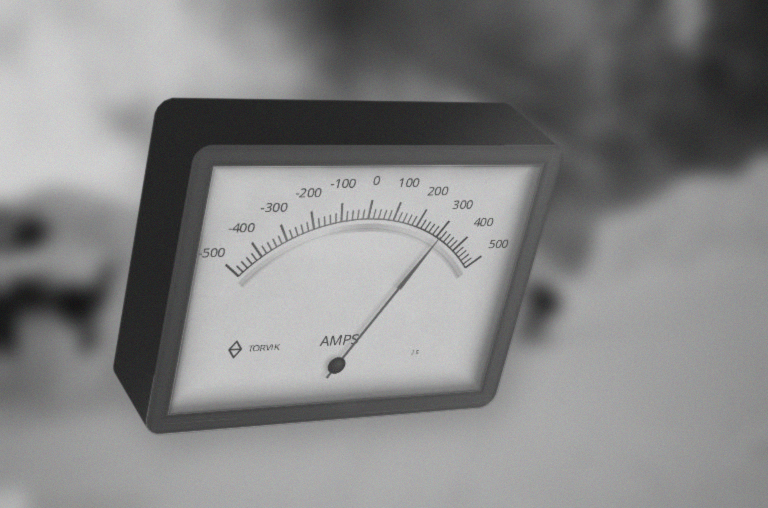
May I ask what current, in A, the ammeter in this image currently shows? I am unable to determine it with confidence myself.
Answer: 300 A
